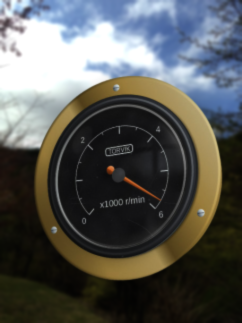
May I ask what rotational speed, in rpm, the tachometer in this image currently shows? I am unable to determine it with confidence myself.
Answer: 5750 rpm
